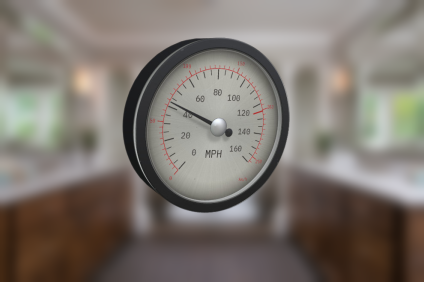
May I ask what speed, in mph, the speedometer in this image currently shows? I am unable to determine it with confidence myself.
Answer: 42.5 mph
